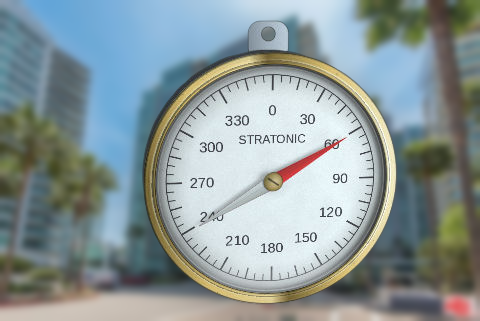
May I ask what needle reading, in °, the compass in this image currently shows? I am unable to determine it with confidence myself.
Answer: 60 °
